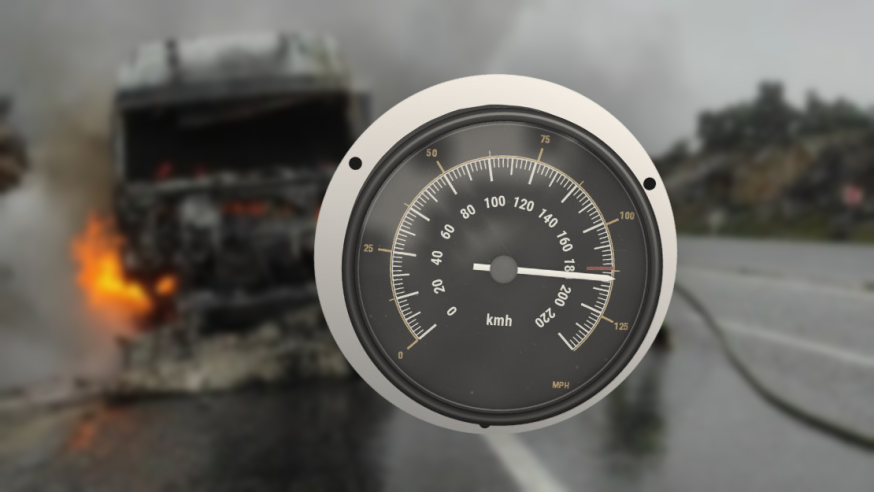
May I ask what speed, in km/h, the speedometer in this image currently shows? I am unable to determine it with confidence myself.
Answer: 184 km/h
